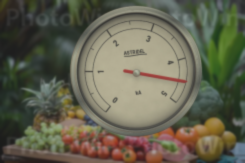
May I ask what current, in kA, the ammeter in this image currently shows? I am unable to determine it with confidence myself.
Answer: 4.5 kA
